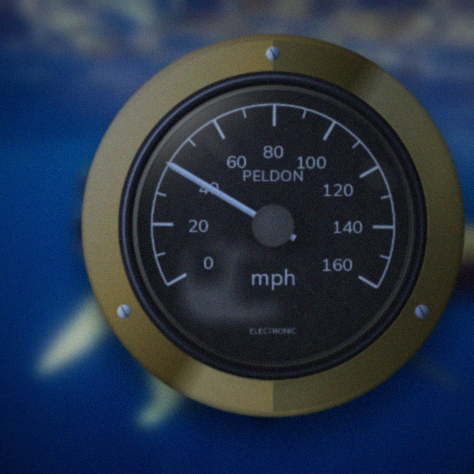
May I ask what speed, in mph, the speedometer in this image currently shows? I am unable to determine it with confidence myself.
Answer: 40 mph
